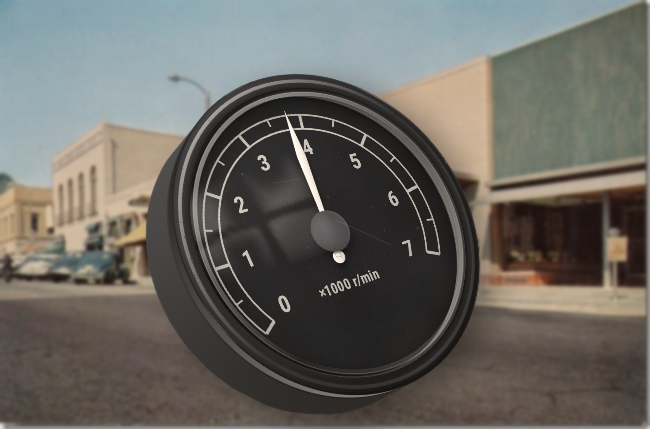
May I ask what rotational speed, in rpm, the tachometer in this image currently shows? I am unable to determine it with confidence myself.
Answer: 3750 rpm
